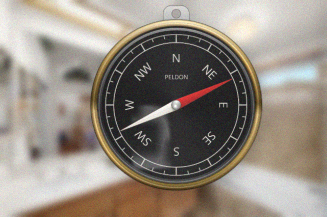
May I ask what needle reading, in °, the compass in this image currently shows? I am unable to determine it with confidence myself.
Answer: 65 °
